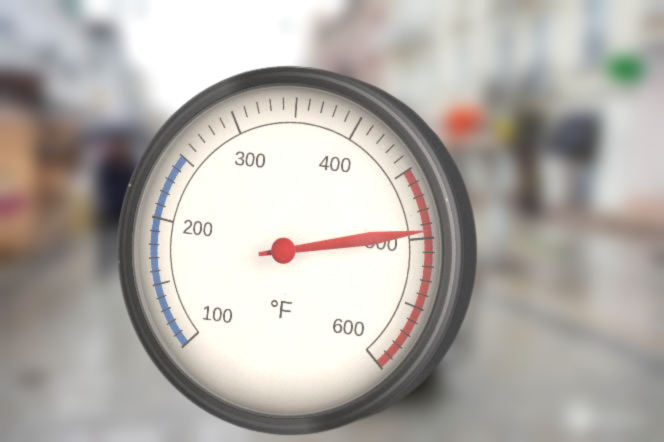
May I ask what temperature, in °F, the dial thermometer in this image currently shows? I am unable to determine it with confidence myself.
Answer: 495 °F
